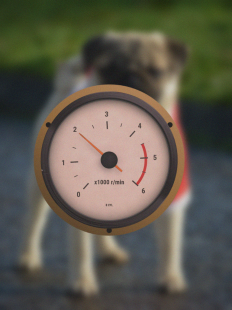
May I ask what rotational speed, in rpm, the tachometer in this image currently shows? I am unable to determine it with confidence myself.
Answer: 2000 rpm
